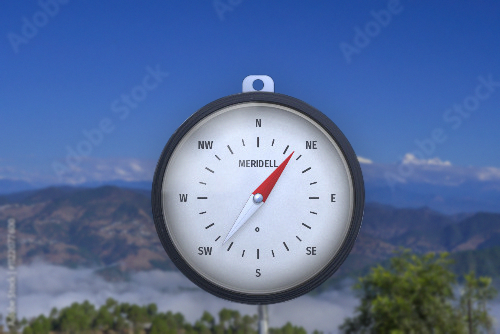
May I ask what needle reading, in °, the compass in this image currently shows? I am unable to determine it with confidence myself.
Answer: 37.5 °
